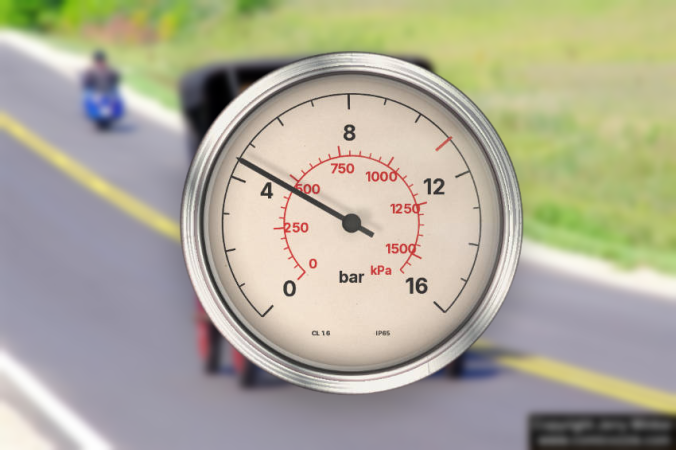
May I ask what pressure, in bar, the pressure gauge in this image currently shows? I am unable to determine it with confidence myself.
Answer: 4.5 bar
